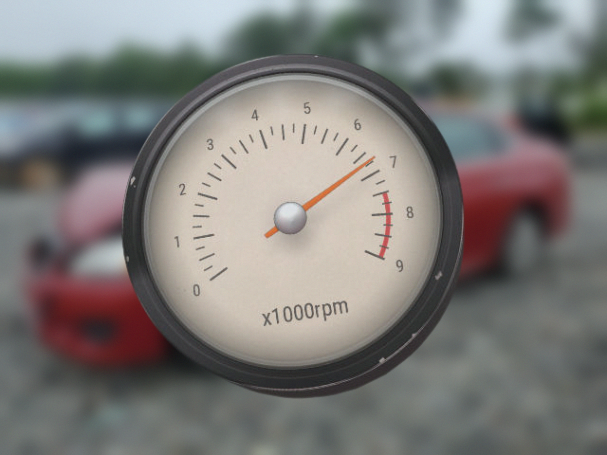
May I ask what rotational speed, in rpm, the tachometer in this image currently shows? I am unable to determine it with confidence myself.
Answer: 6750 rpm
